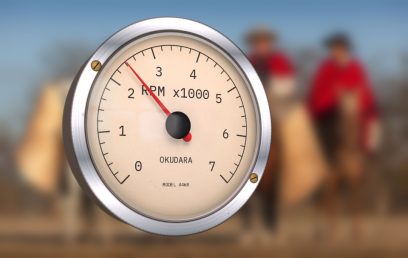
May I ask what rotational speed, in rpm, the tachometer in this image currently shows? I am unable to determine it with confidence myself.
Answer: 2400 rpm
